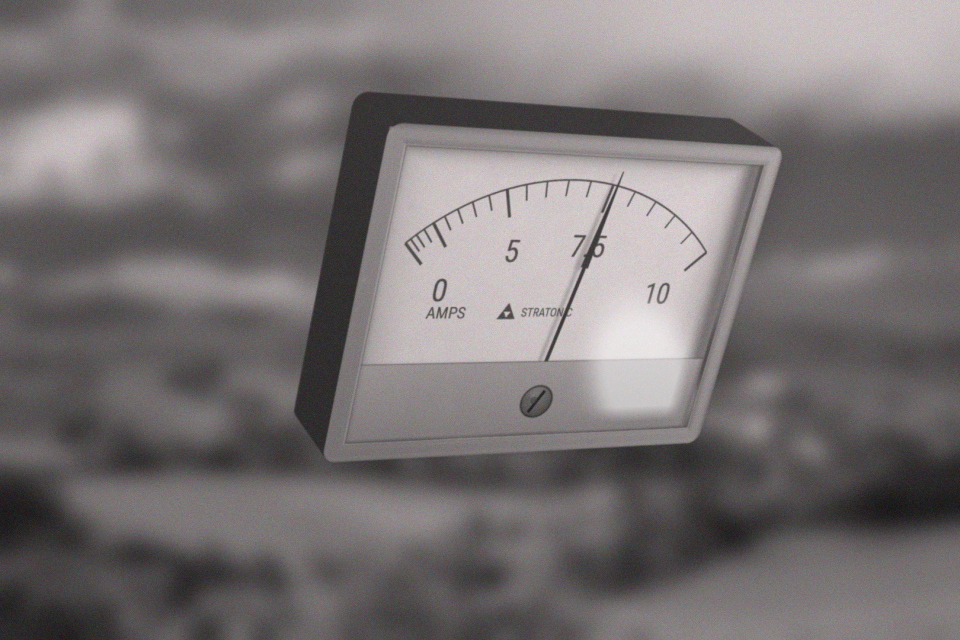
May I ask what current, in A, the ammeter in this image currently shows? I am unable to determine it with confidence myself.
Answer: 7.5 A
